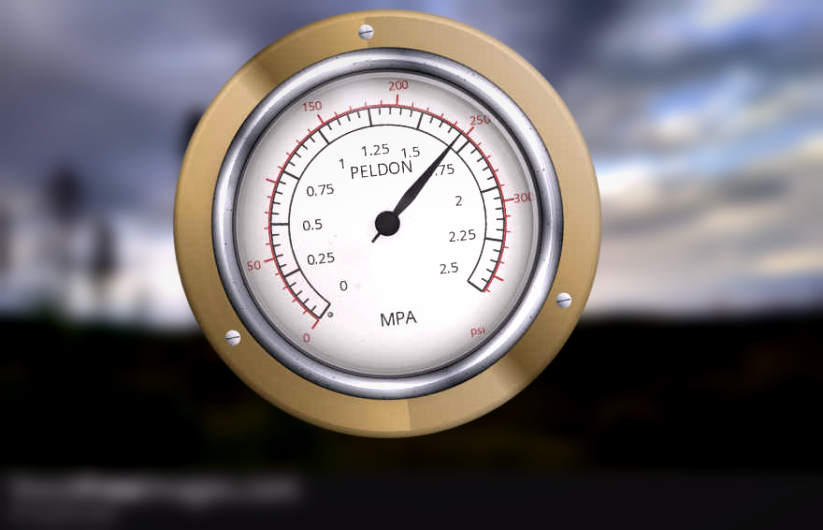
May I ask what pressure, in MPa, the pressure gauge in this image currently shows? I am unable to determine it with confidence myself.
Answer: 1.7 MPa
